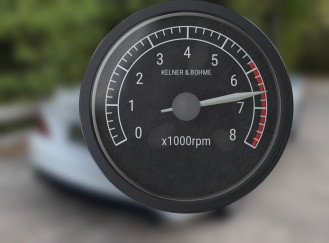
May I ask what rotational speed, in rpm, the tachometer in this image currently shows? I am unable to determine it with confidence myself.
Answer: 6600 rpm
